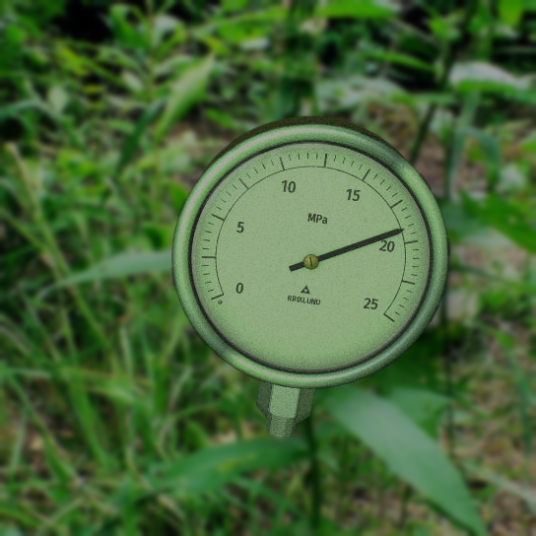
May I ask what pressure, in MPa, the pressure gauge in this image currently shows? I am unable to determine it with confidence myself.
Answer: 19 MPa
